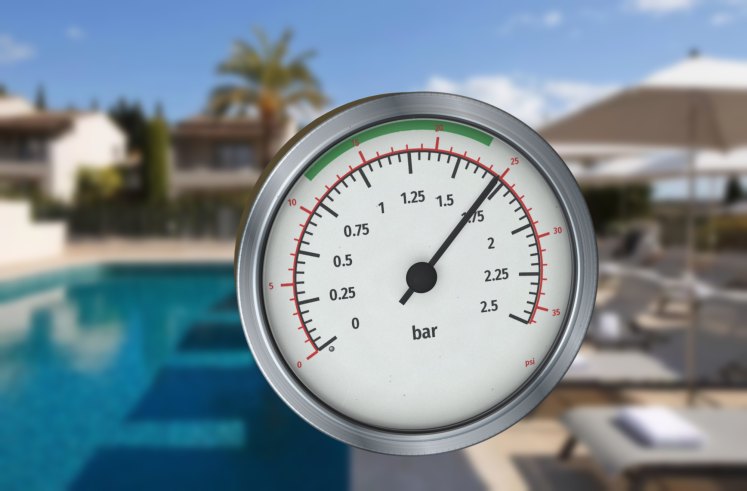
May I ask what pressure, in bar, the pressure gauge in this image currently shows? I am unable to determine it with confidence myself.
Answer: 1.7 bar
